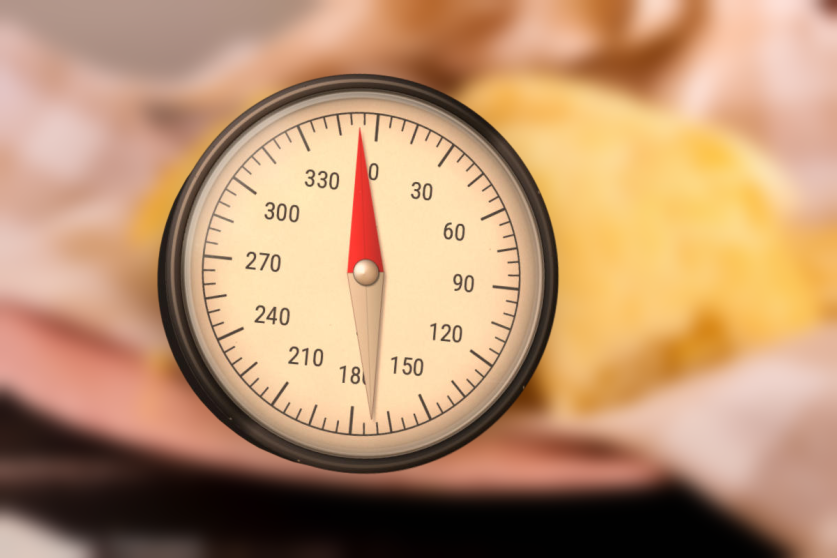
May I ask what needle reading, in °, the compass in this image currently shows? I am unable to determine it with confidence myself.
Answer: 352.5 °
